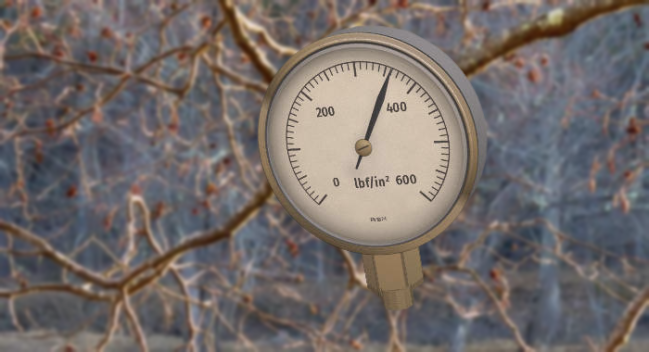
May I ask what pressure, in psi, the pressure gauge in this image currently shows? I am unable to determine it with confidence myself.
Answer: 360 psi
